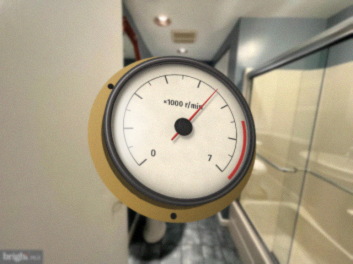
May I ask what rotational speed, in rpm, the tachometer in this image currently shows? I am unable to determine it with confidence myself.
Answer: 4500 rpm
